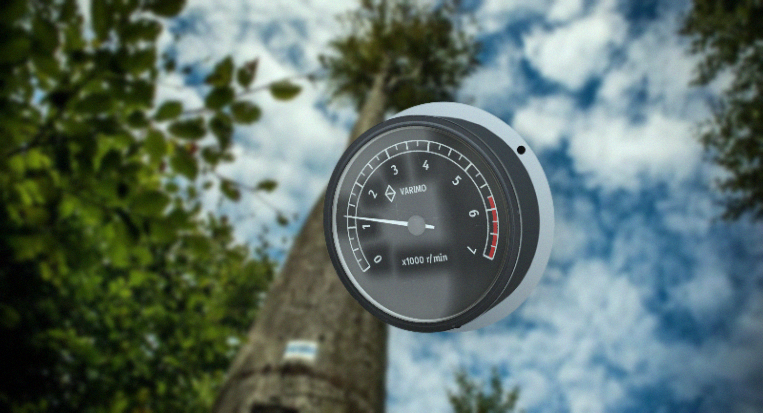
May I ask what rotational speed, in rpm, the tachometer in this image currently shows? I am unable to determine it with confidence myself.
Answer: 1250 rpm
